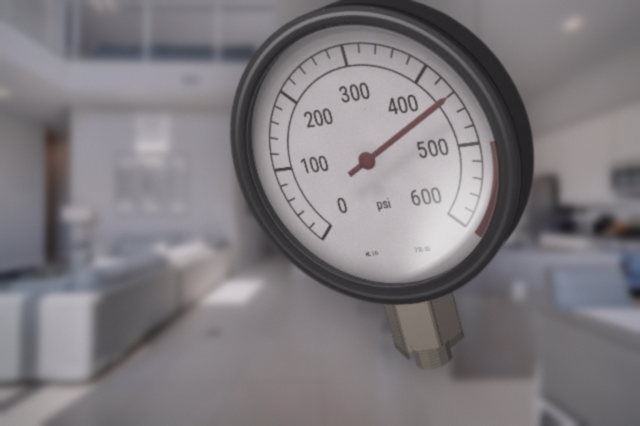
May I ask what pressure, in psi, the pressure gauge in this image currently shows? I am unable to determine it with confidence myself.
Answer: 440 psi
